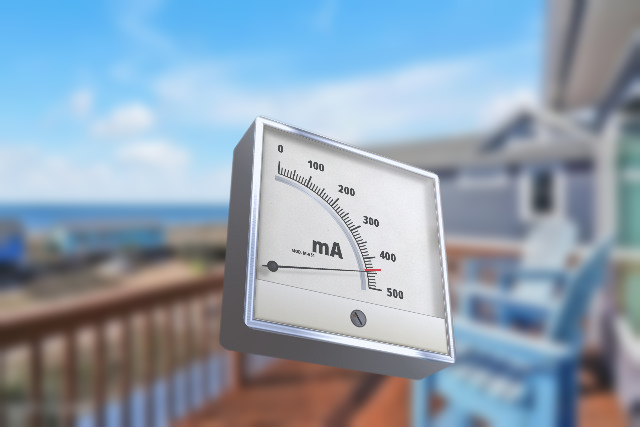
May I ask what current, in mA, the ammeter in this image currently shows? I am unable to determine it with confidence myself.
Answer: 450 mA
